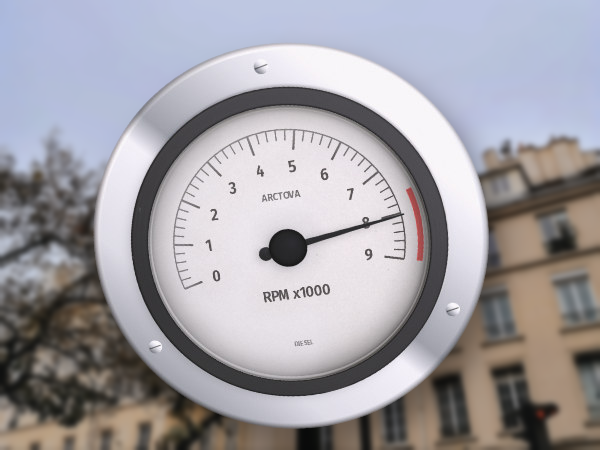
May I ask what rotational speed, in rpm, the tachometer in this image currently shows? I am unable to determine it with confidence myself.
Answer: 8000 rpm
